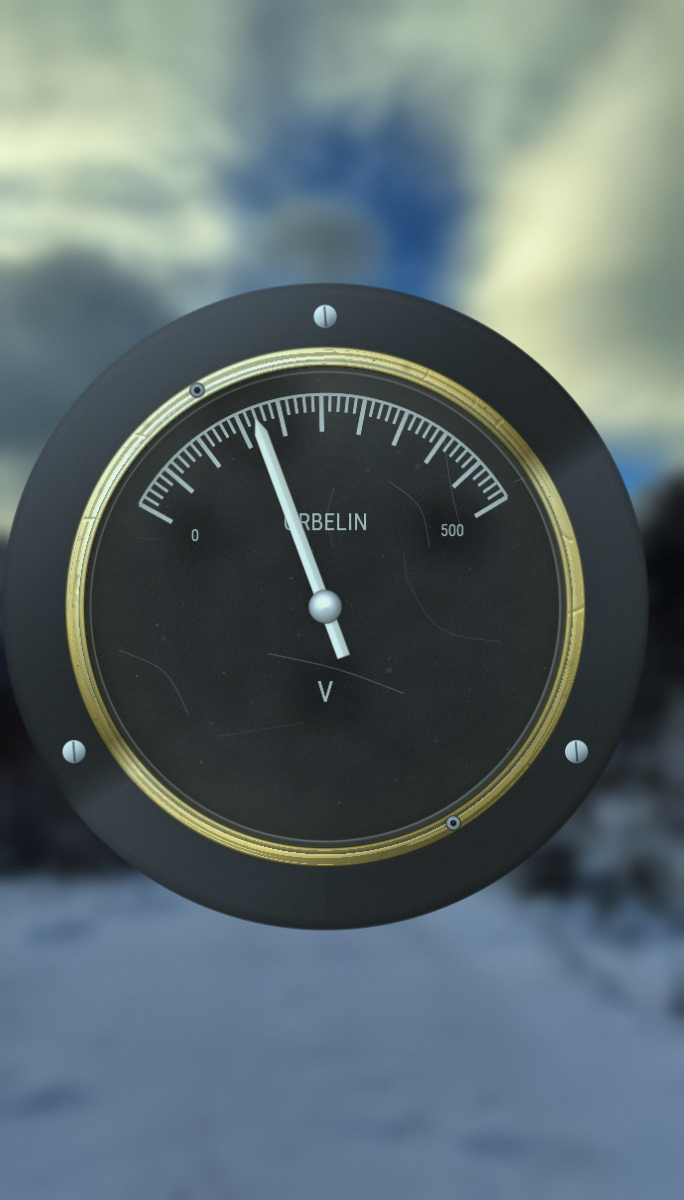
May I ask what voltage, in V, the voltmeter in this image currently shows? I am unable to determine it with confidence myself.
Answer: 170 V
